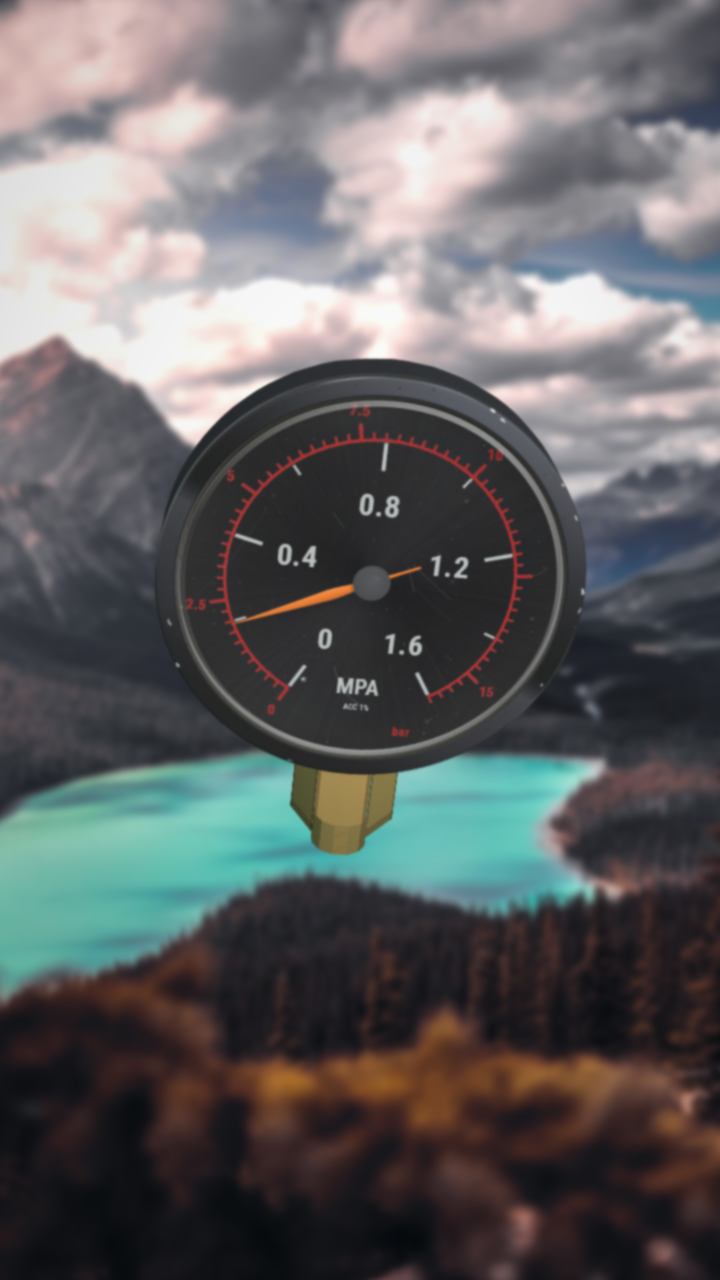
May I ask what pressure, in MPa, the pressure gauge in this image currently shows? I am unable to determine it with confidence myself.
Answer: 0.2 MPa
